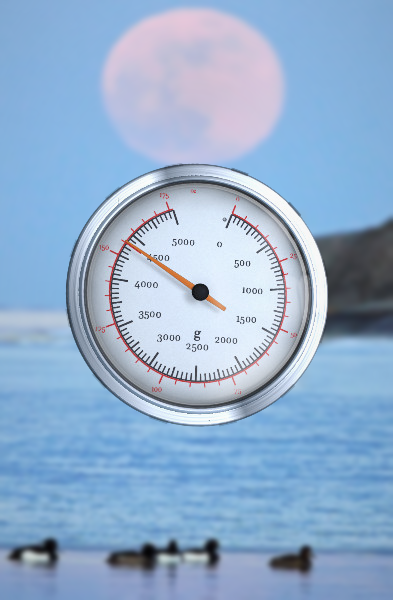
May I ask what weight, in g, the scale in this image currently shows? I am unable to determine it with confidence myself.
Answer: 4400 g
